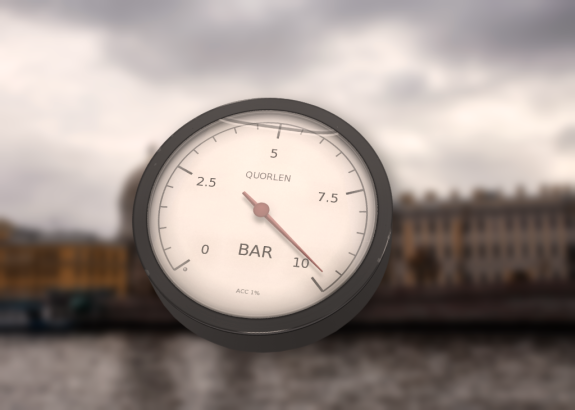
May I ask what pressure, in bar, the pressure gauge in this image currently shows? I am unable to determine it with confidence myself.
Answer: 9.75 bar
